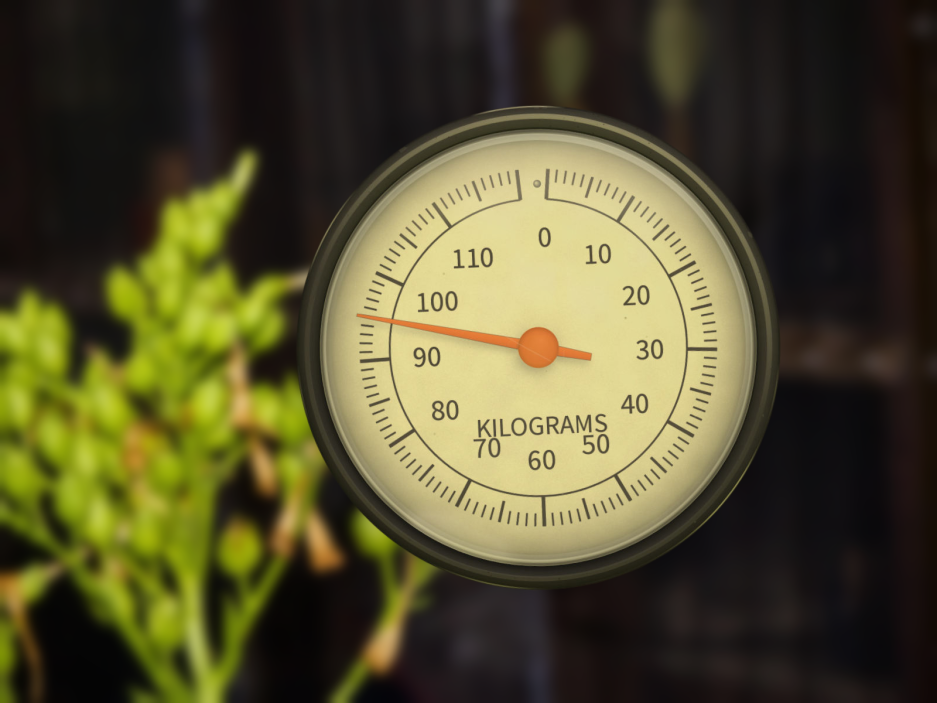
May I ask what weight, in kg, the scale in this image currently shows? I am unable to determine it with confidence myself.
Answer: 95 kg
